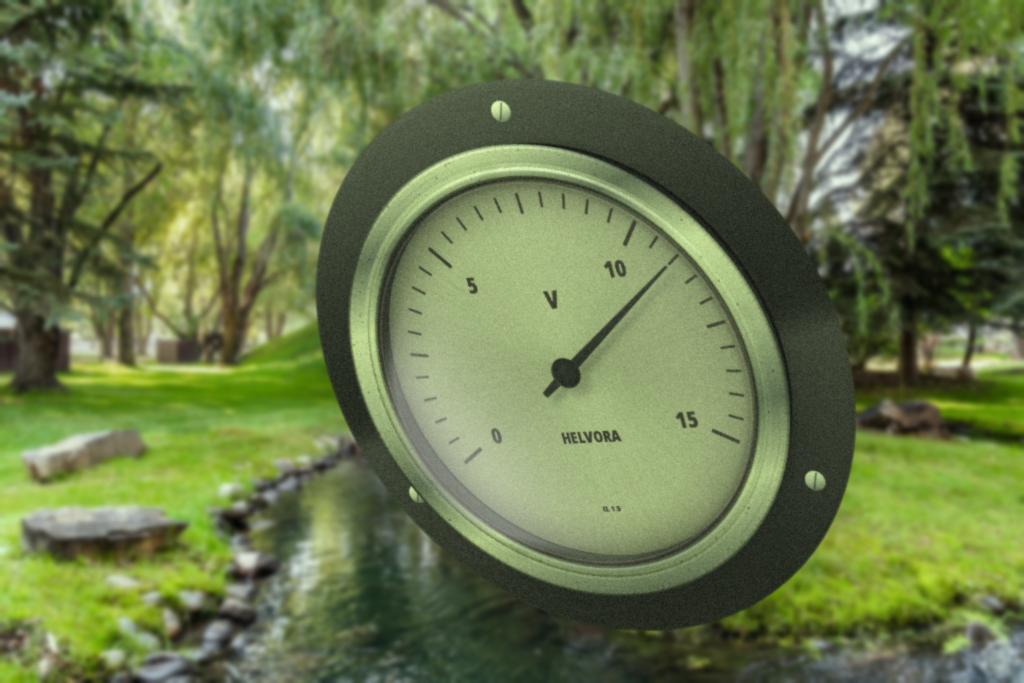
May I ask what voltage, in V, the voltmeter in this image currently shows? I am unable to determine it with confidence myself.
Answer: 11 V
